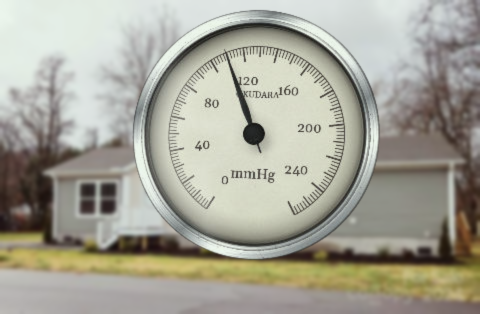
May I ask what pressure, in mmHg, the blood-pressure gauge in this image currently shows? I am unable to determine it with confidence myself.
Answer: 110 mmHg
